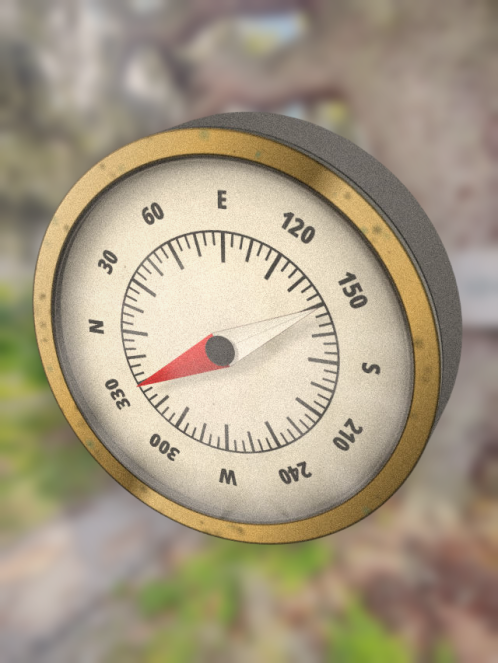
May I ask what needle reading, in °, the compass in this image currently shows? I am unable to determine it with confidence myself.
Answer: 330 °
